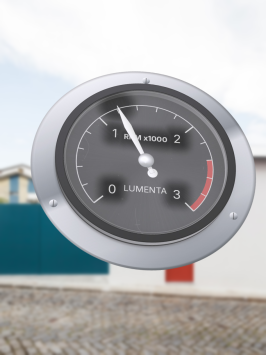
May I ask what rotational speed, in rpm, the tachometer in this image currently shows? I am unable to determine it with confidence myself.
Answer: 1200 rpm
